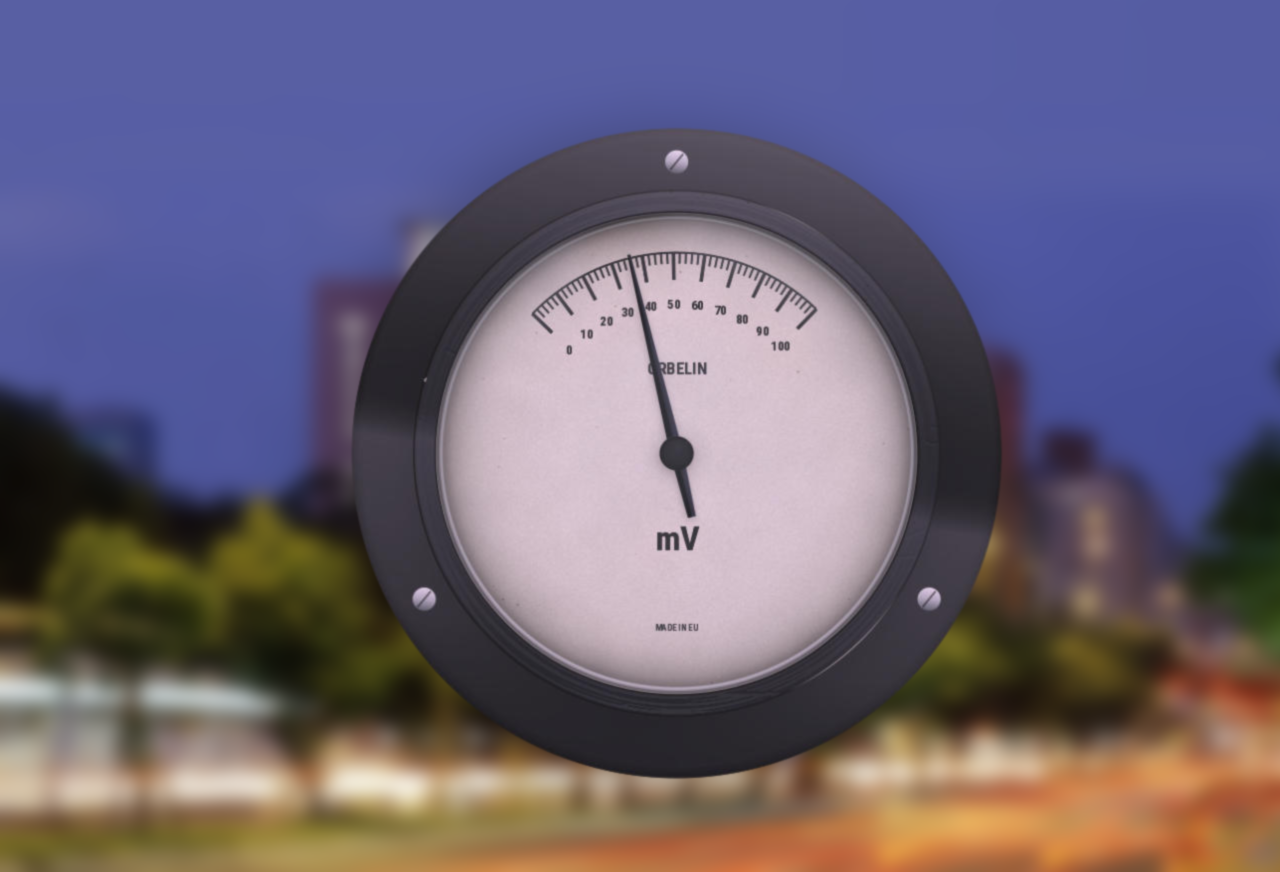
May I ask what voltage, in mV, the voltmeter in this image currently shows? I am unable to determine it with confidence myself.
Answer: 36 mV
